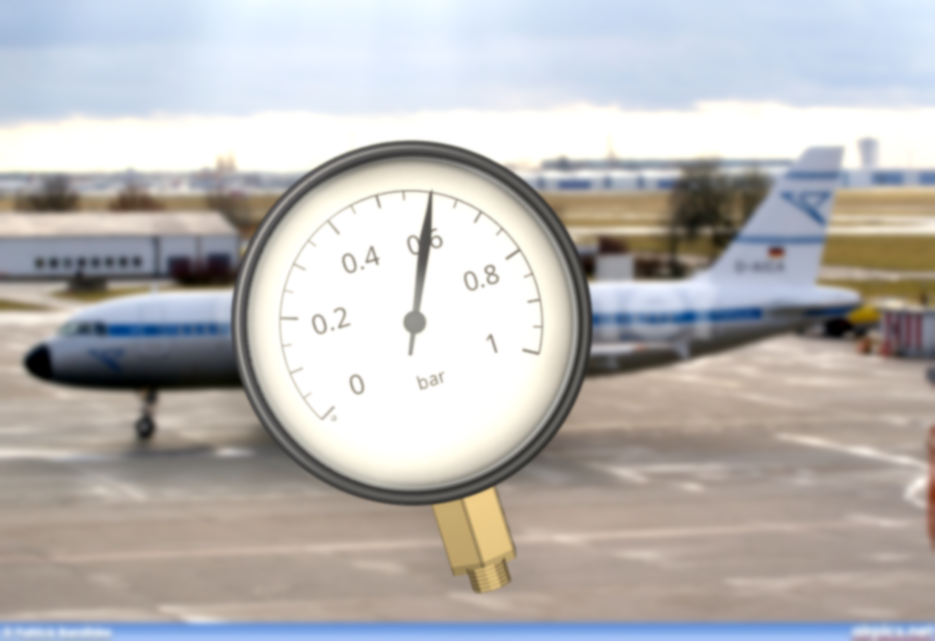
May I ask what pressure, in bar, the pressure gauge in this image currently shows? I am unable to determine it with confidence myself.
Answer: 0.6 bar
